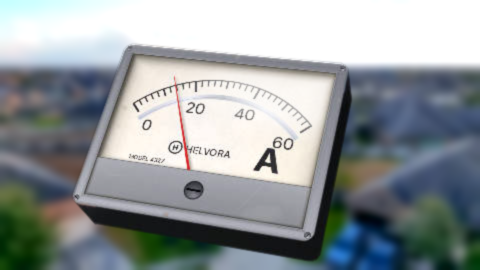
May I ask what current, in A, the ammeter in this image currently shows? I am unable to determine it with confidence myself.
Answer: 14 A
